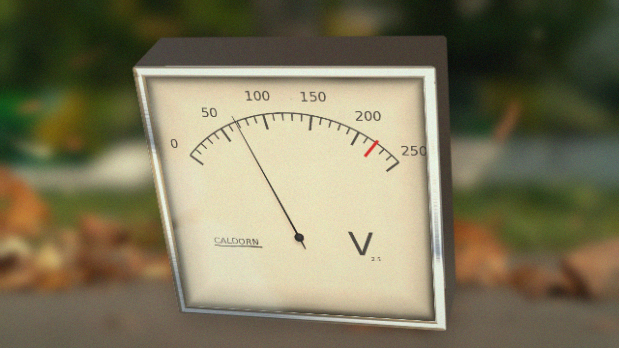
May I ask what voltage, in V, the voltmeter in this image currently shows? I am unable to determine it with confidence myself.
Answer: 70 V
